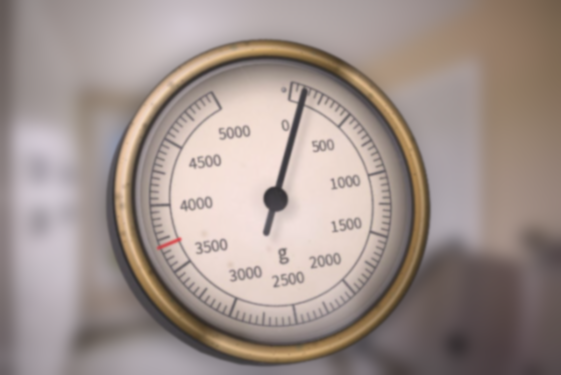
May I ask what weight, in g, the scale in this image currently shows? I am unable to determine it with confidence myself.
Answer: 100 g
